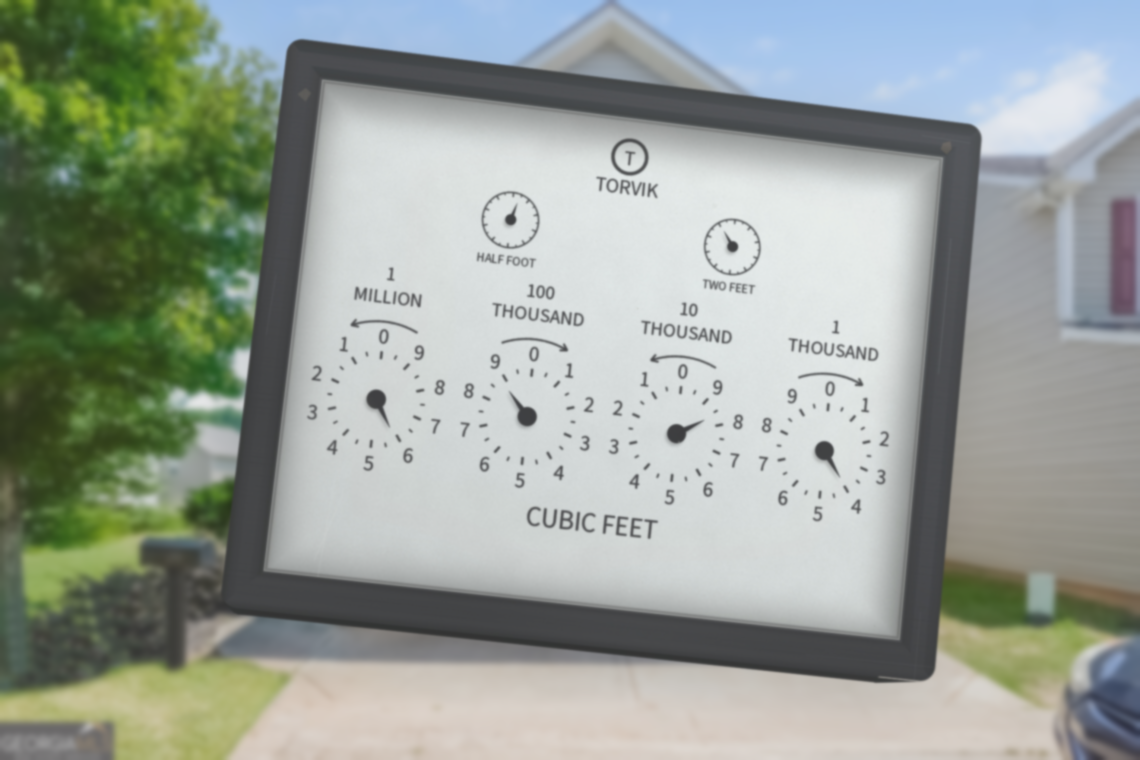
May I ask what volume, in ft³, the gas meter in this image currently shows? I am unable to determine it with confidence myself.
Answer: 588400 ft³
